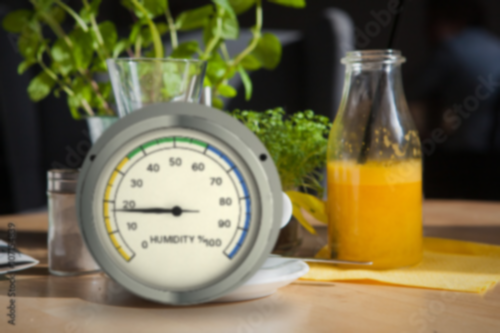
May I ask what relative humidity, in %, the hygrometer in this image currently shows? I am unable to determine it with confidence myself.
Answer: 17.5 %
